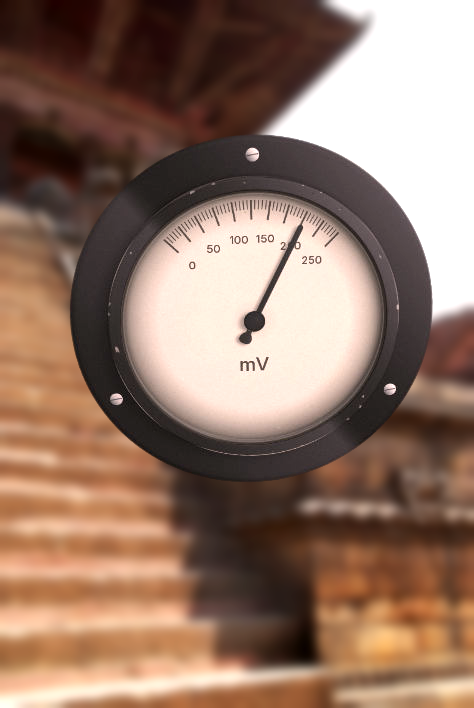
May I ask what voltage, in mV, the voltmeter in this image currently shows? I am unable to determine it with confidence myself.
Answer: 200 mV
